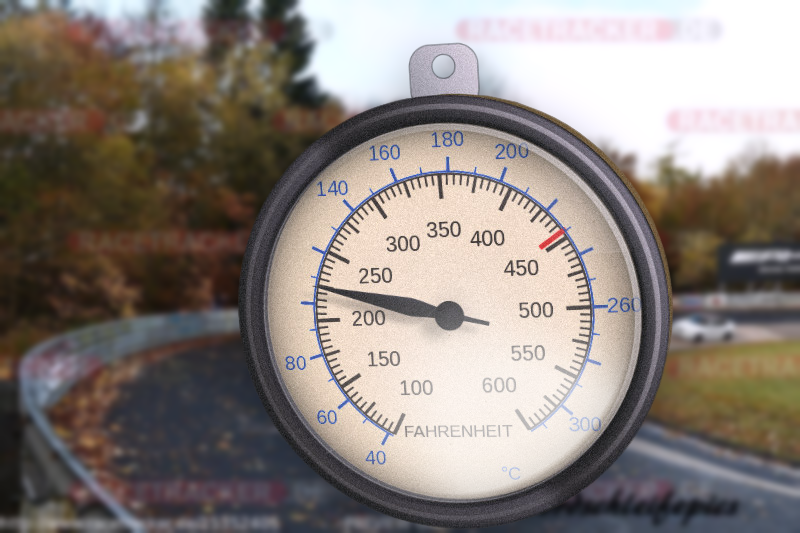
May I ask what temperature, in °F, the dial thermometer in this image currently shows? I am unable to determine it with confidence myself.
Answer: 225 °F
